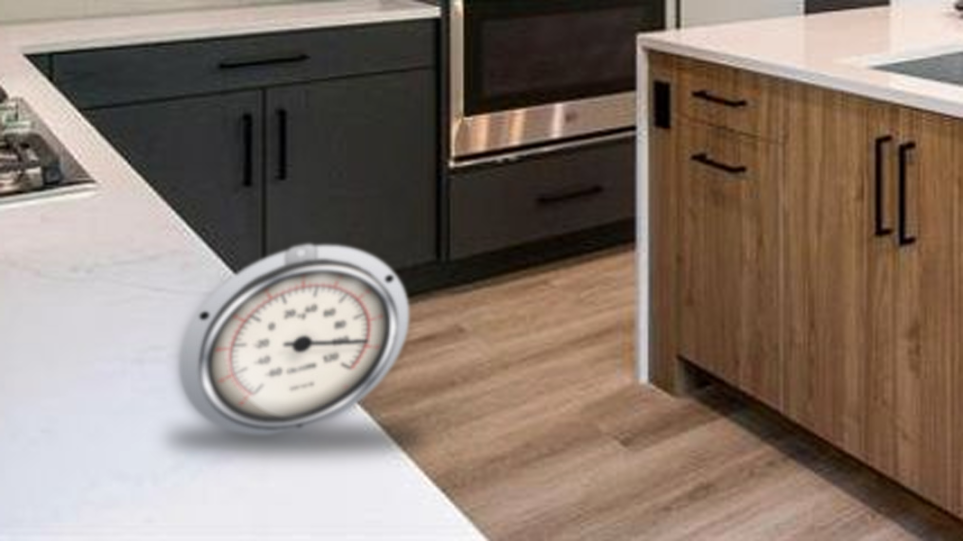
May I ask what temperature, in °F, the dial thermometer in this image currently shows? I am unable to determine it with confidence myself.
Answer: 100 °F
